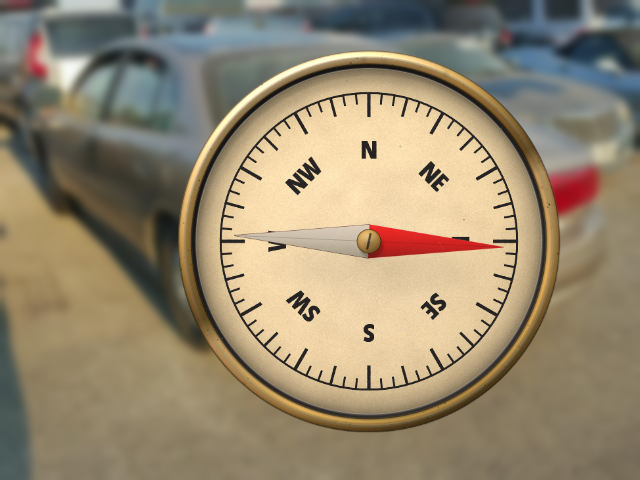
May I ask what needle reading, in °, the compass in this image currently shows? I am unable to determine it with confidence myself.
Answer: 92.5 °
